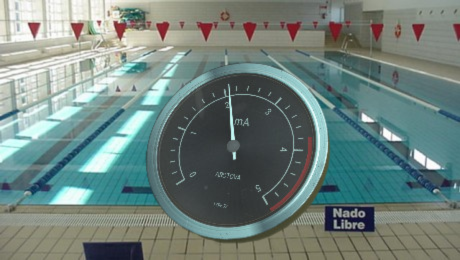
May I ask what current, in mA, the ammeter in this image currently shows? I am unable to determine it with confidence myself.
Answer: 2.1 mA
